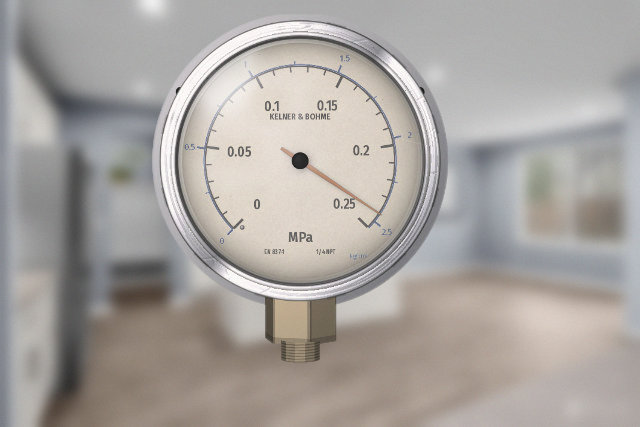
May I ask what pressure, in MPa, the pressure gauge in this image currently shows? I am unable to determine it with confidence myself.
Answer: 0.24 MPa
